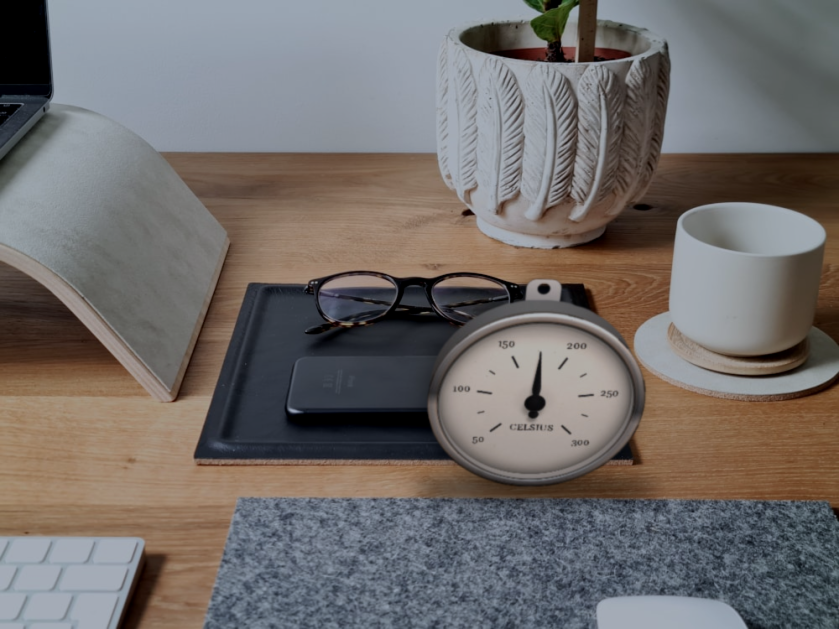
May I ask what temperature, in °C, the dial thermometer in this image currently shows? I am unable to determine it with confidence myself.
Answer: 175 °C
